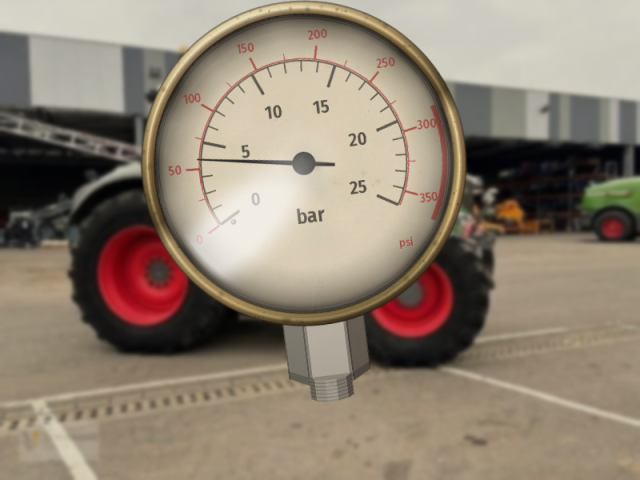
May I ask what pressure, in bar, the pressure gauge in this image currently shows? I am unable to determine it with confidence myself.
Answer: 4 bar
